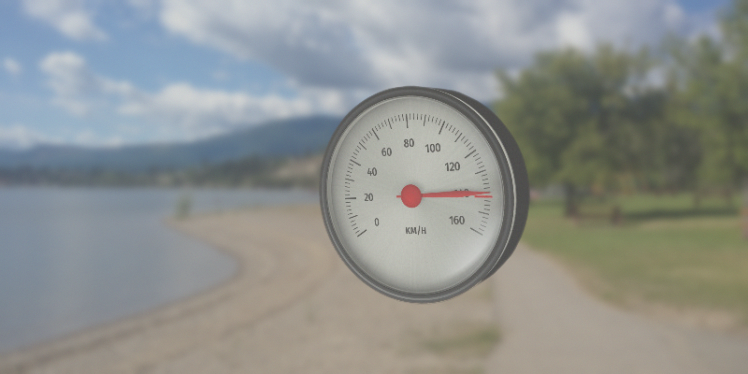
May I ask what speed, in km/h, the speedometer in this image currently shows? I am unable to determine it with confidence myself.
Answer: 140 km/h
